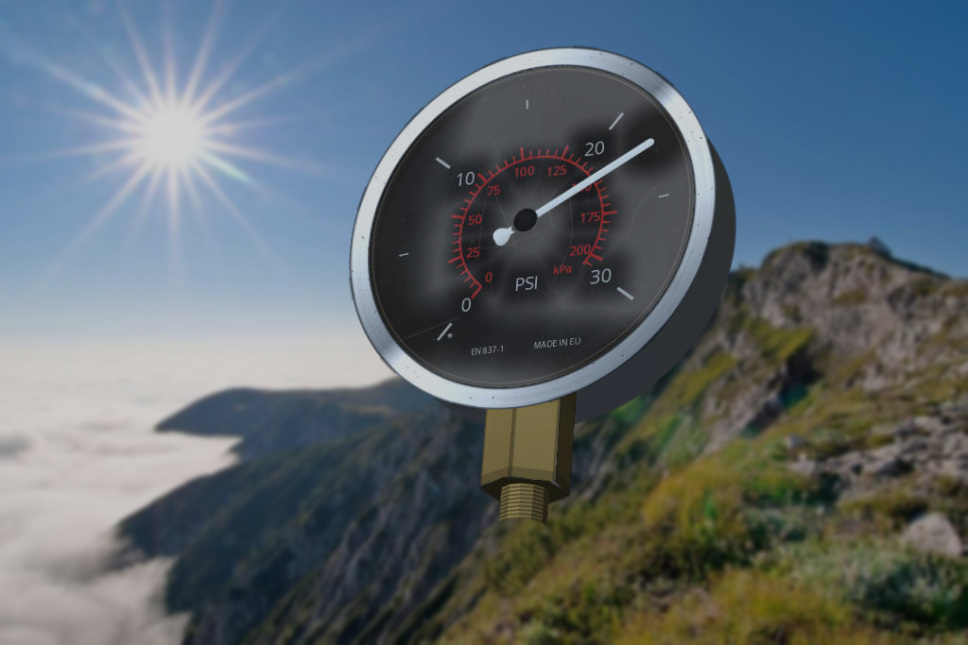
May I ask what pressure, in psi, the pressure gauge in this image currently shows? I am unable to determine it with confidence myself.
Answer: 22.5 psi
